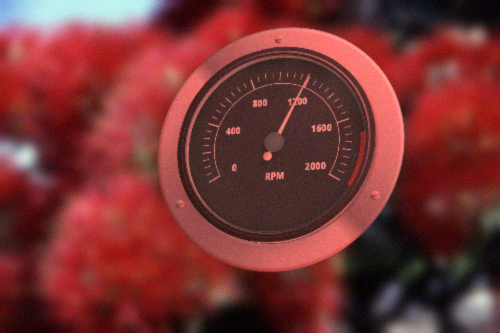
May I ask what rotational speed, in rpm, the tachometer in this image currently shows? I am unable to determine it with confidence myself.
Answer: 1200 rpm
